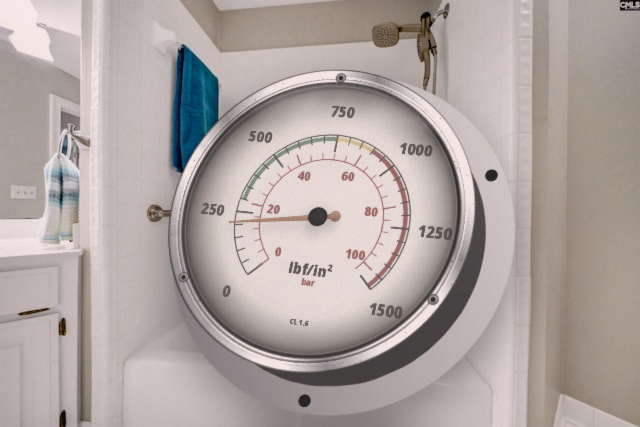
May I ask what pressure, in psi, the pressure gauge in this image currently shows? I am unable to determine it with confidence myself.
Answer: 200 psi
